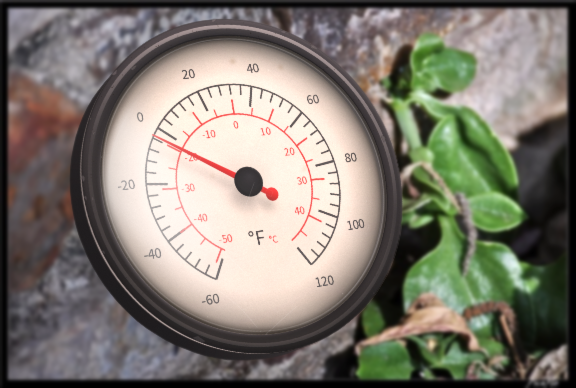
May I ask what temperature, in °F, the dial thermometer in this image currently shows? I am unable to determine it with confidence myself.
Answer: -4 °F
